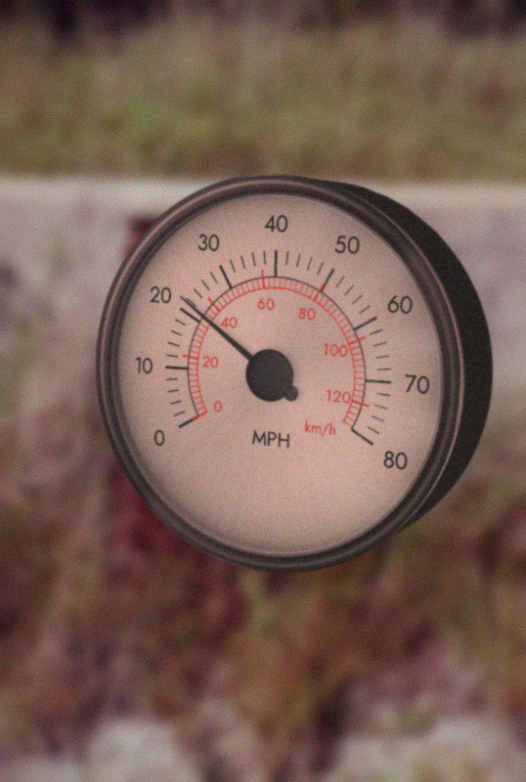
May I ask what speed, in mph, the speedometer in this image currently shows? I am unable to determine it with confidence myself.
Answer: 22 mph
